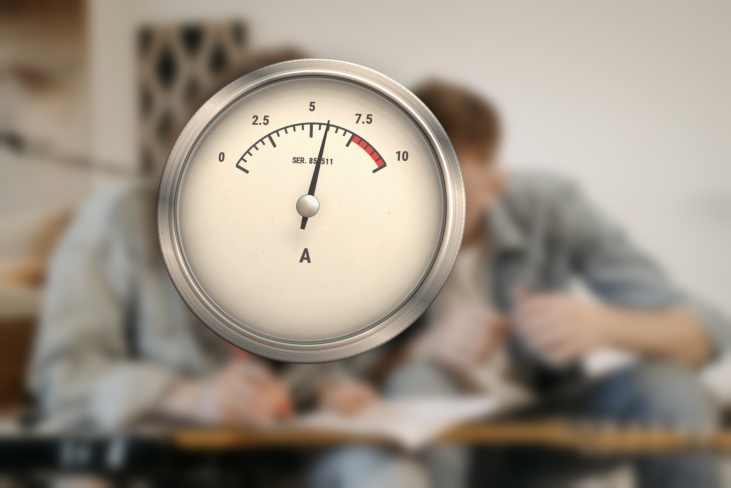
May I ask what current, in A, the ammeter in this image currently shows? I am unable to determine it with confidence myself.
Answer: 6 A
